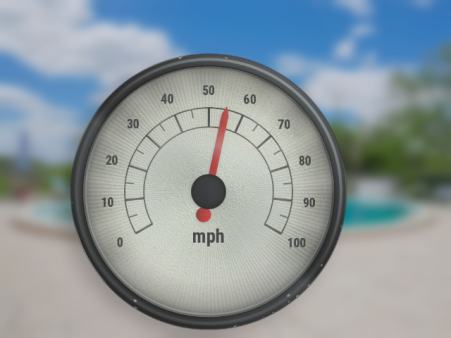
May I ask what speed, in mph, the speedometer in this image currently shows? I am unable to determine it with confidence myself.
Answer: 55 mph
